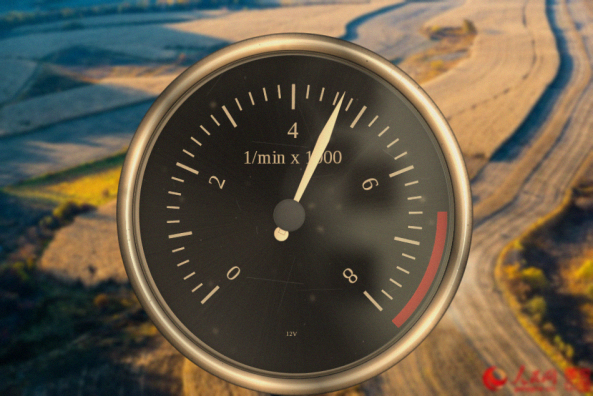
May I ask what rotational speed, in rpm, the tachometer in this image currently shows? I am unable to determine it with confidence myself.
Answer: 4700 rpm
